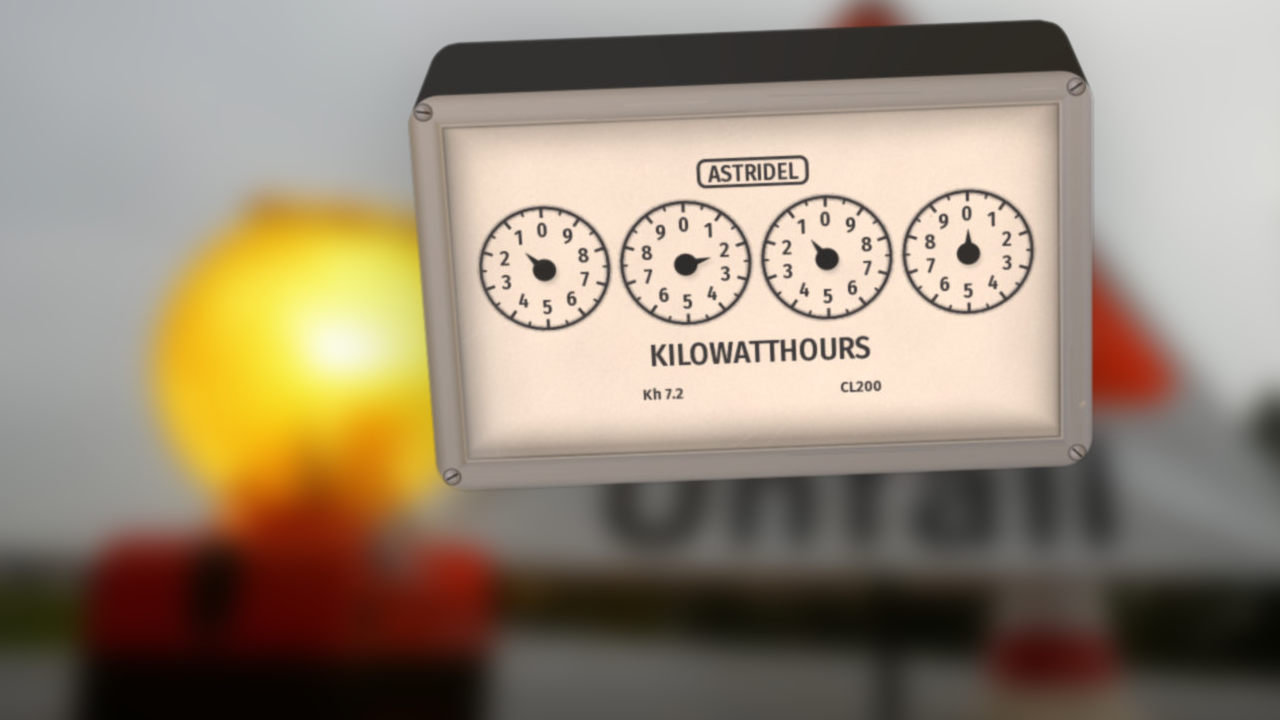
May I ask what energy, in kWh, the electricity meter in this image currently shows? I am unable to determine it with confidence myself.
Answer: 1210 kWh
